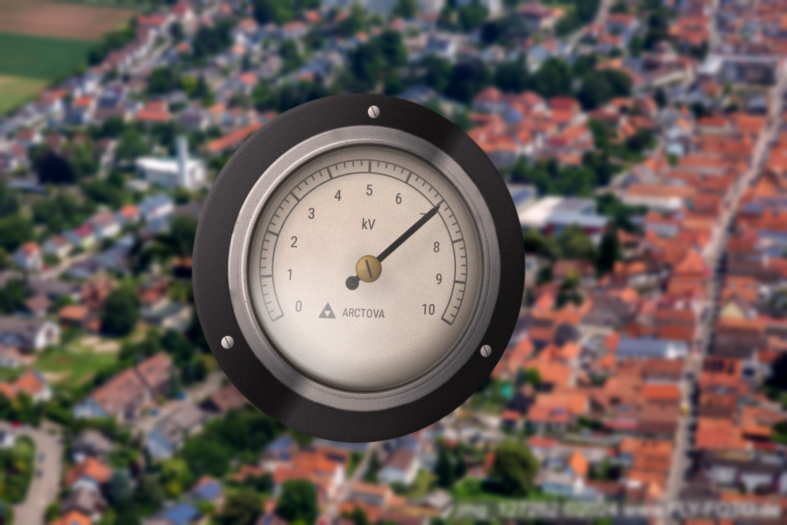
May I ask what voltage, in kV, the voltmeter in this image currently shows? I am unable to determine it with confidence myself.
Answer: 7 kV
